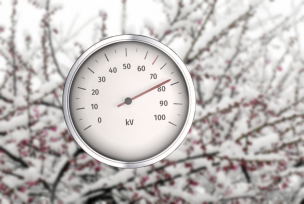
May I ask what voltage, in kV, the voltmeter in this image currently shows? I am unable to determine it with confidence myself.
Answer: 77.5 kV
